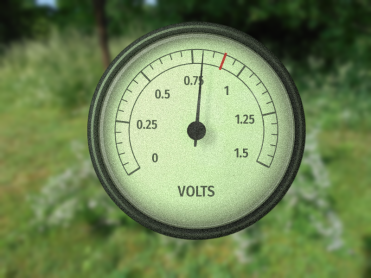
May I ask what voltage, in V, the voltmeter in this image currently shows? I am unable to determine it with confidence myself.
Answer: 0.8 V
